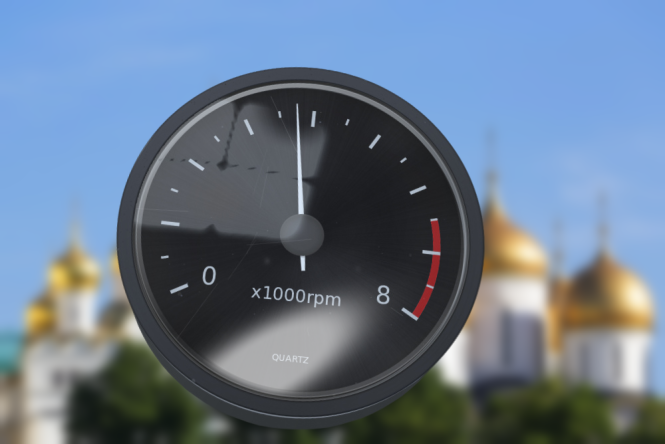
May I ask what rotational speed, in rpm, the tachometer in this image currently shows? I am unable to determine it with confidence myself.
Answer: 3750 rpm
